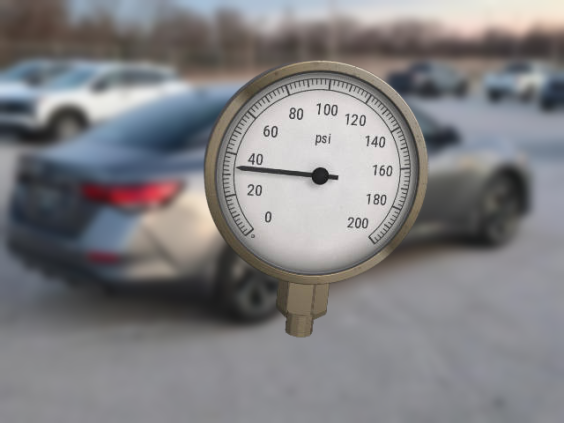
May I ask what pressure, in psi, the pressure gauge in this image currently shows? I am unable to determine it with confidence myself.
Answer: 34 psi
